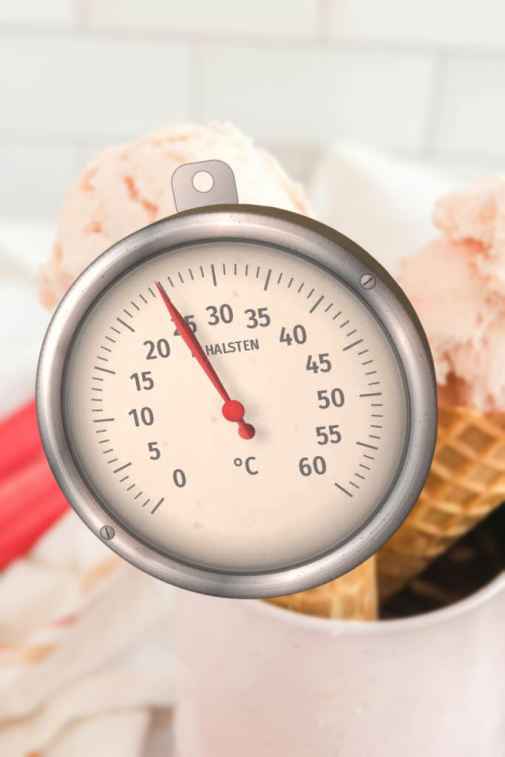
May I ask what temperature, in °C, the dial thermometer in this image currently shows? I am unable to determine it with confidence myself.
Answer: 25 °C
